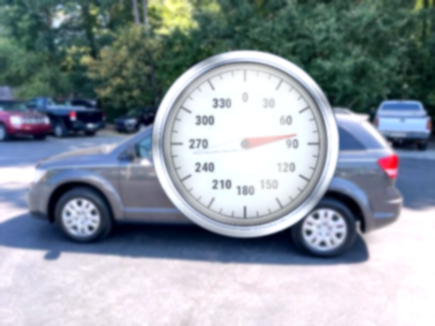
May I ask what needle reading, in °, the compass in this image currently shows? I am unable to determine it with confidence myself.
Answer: 80 °
